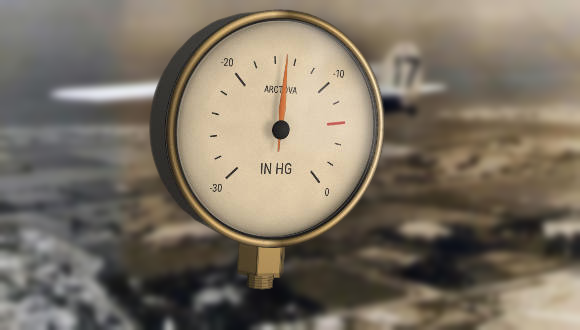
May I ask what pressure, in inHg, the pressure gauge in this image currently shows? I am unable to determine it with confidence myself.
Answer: -15 inHg
